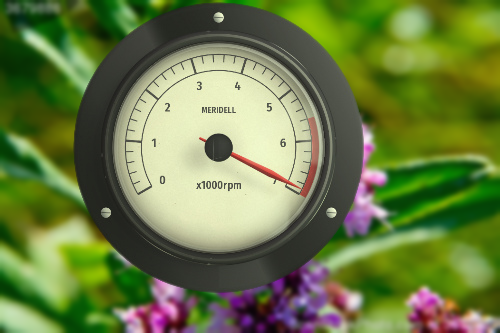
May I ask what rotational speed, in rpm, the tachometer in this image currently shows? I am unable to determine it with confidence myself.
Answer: 6900 rpm
